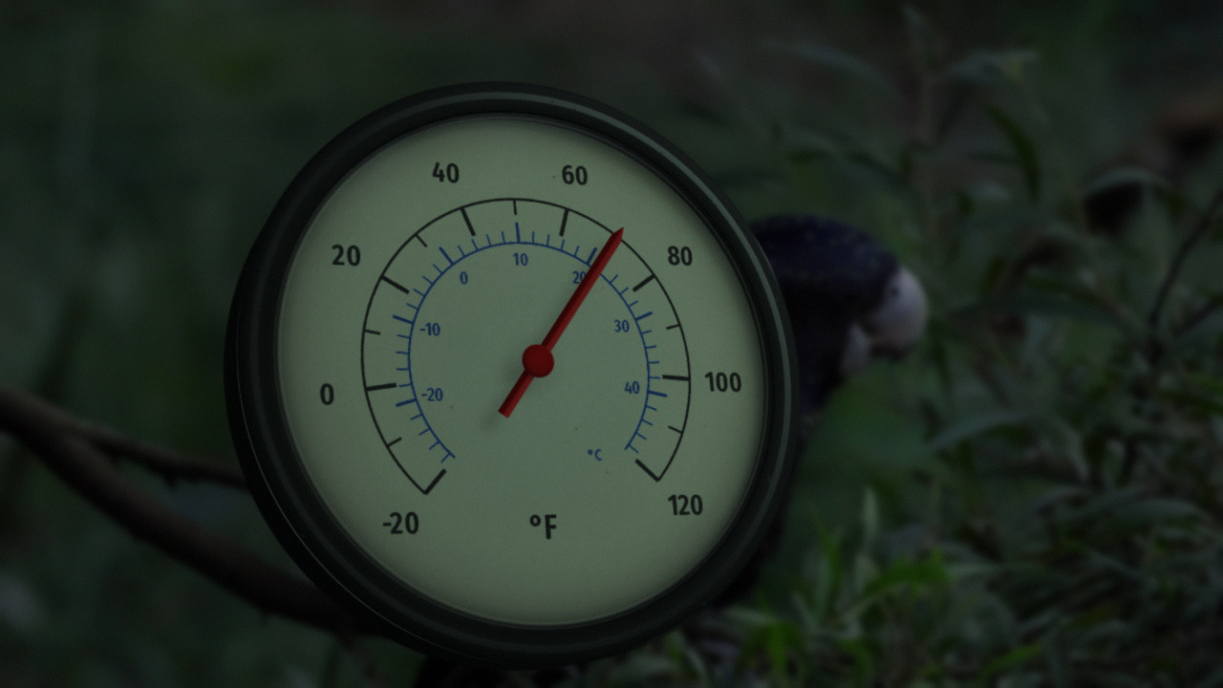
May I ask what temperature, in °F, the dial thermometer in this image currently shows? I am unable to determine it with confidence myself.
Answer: 70 °F
